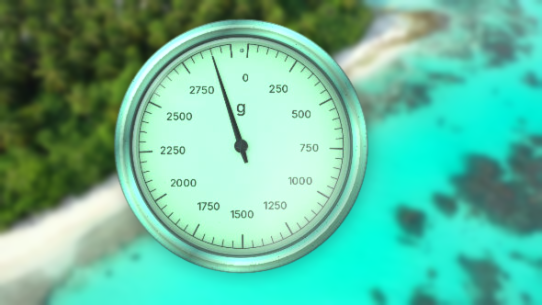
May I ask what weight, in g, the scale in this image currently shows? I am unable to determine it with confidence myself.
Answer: 2900 g
